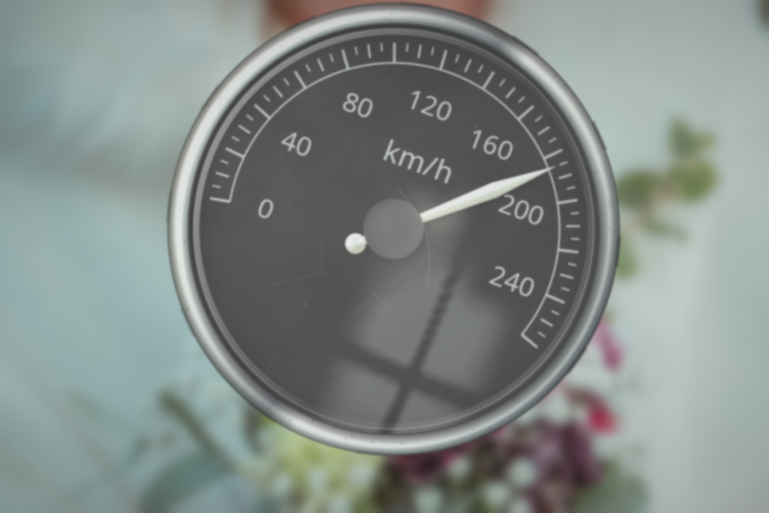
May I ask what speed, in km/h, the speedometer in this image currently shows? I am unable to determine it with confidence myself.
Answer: 185 km/h
